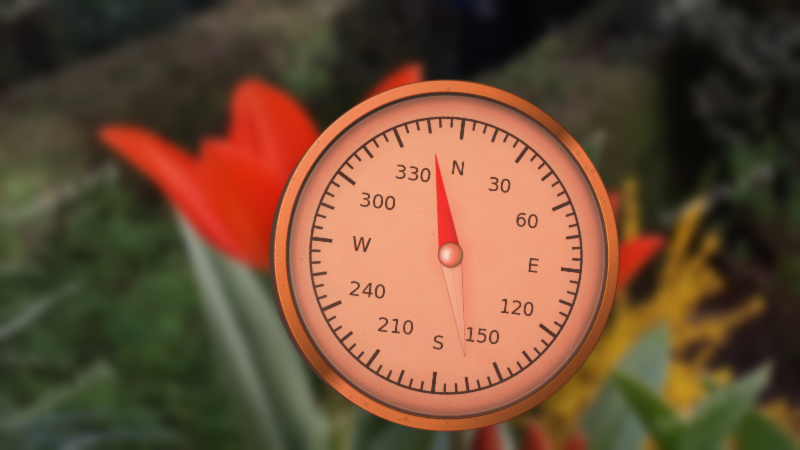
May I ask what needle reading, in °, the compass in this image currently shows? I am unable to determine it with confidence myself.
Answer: 345 °
